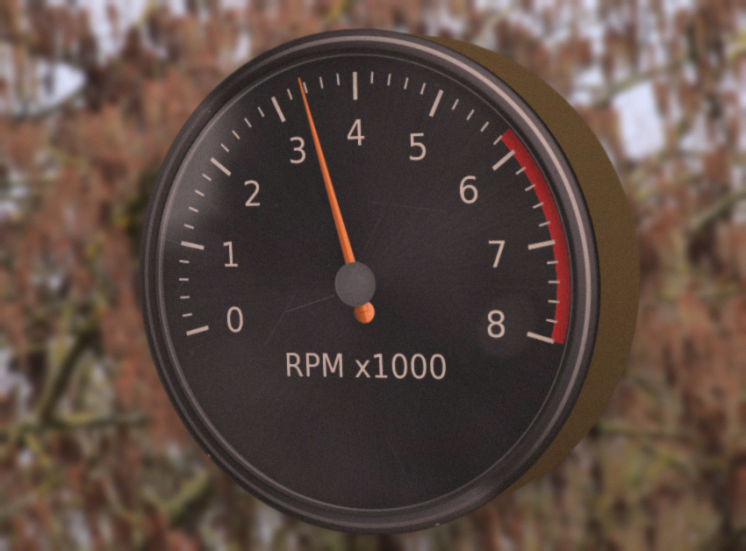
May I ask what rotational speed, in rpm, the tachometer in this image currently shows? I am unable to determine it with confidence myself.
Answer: 3400 rpm
